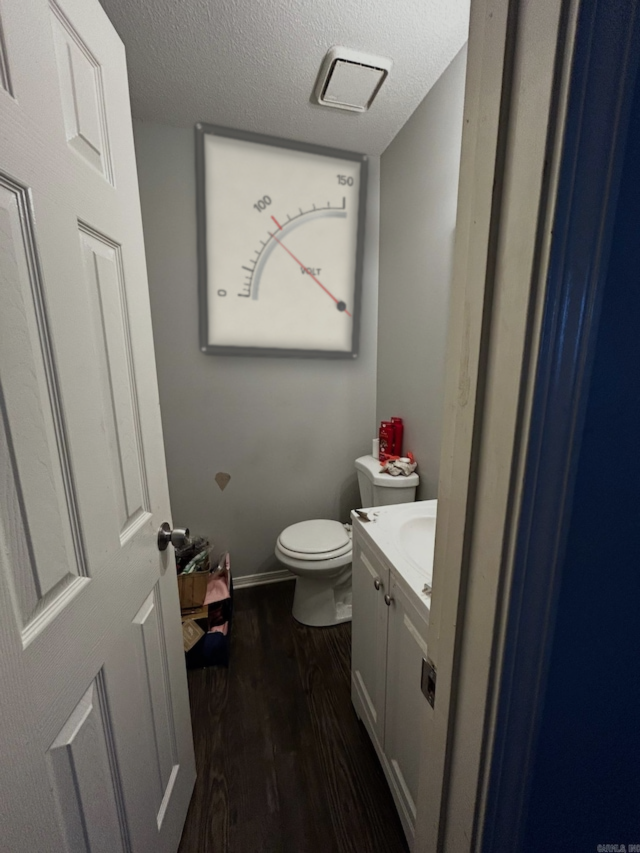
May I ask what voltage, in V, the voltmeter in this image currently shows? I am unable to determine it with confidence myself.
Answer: 90 V
